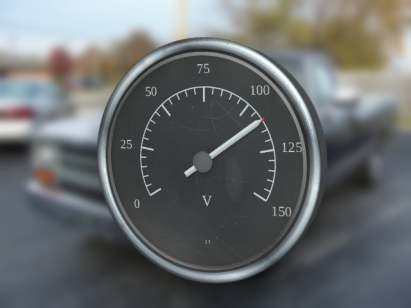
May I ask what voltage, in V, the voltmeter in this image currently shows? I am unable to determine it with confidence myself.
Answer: 110 V
